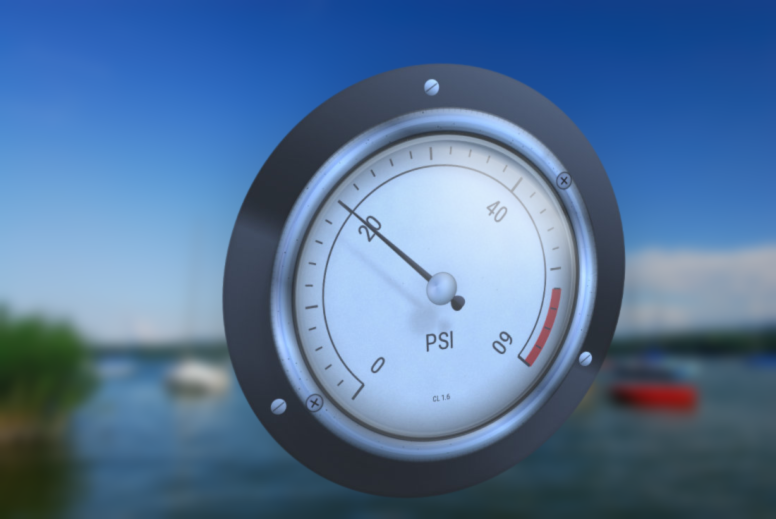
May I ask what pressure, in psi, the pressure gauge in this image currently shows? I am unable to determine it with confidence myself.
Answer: 20 psi
